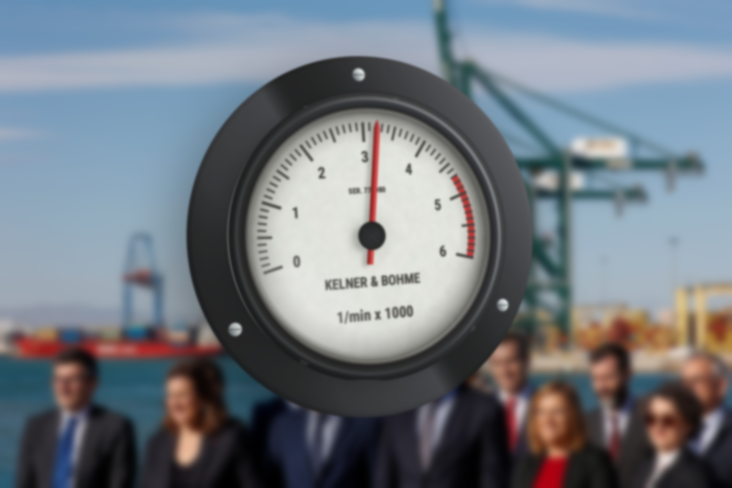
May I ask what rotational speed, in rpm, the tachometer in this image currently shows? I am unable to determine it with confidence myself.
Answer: 3200 rpm
